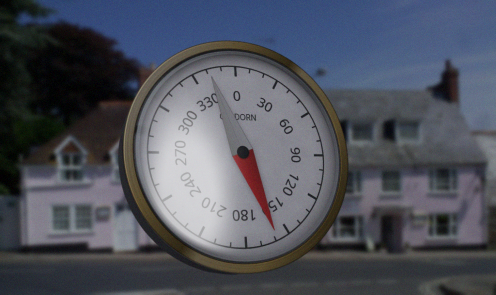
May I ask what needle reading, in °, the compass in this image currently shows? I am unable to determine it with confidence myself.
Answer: 160 °
